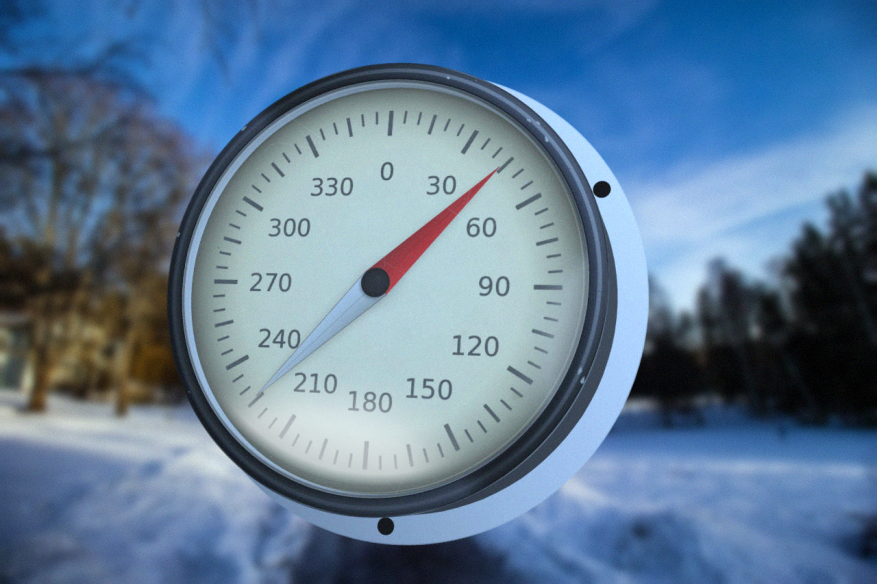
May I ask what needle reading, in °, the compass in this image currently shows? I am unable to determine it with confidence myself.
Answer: 45 °
